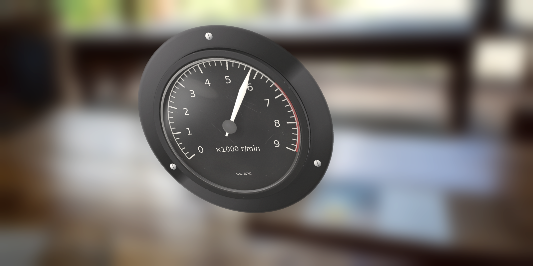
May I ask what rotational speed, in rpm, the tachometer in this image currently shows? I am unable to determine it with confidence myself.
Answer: 5800 rpm
